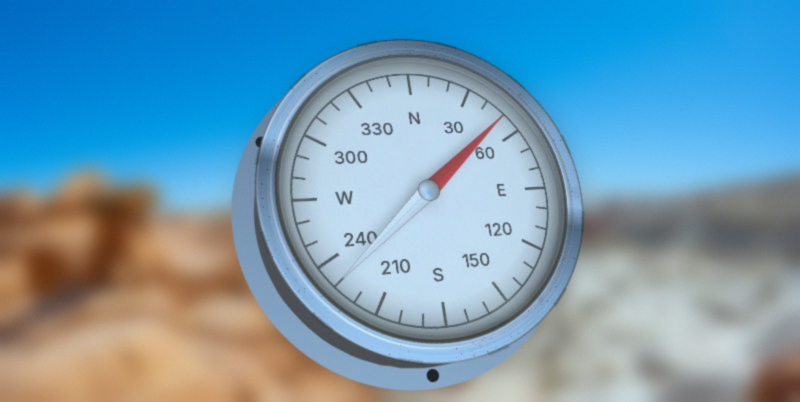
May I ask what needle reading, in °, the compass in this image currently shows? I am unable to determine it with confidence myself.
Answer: 50 °
